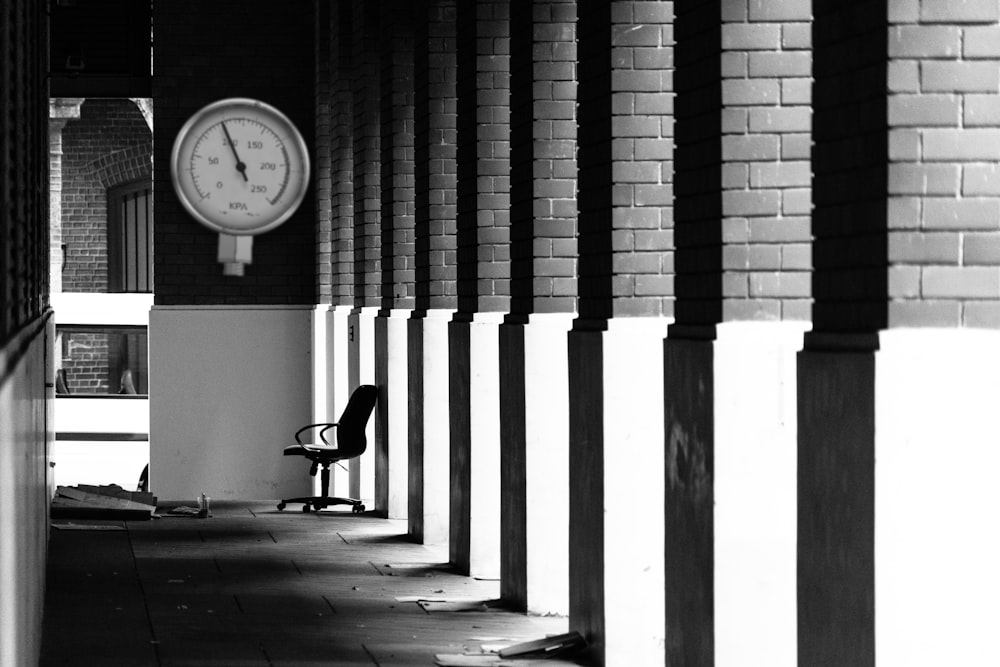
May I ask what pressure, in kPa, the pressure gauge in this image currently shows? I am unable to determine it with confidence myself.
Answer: 100 kPa
